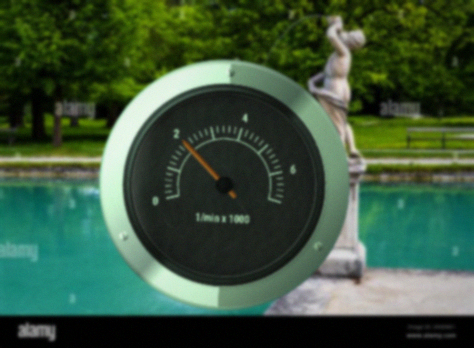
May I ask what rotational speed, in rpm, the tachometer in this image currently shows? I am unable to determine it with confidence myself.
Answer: 2000 rpm
